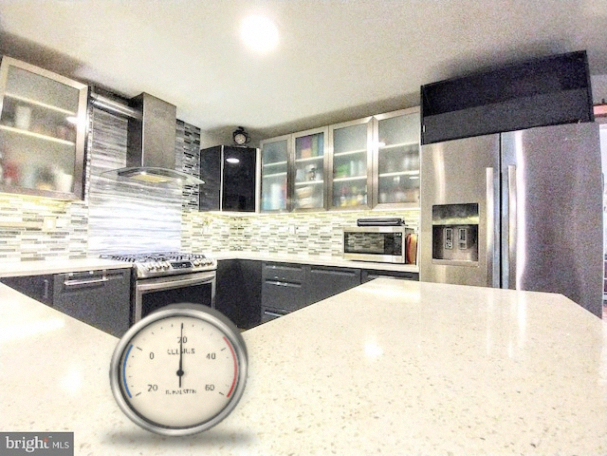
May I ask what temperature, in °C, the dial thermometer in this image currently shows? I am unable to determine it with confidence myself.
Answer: 20 °C
